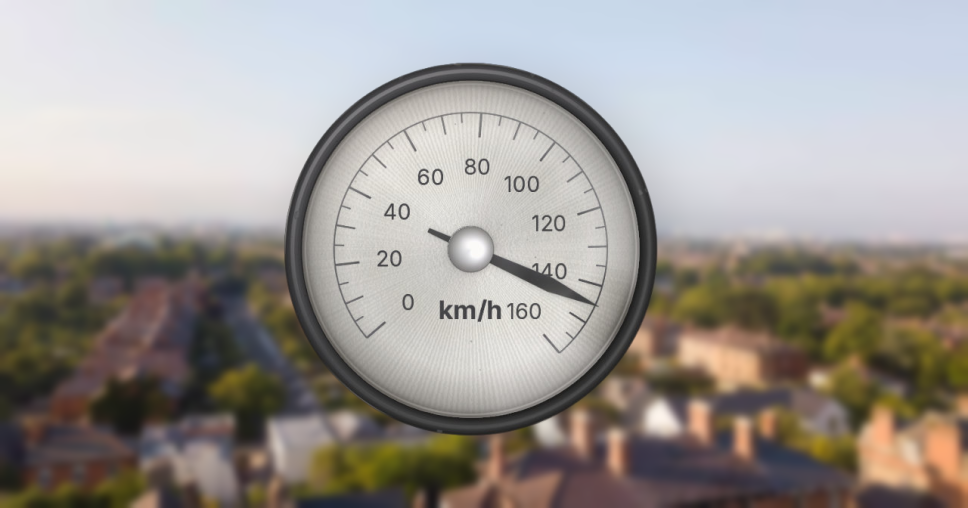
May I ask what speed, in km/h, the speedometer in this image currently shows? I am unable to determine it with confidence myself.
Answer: 145 km/h
